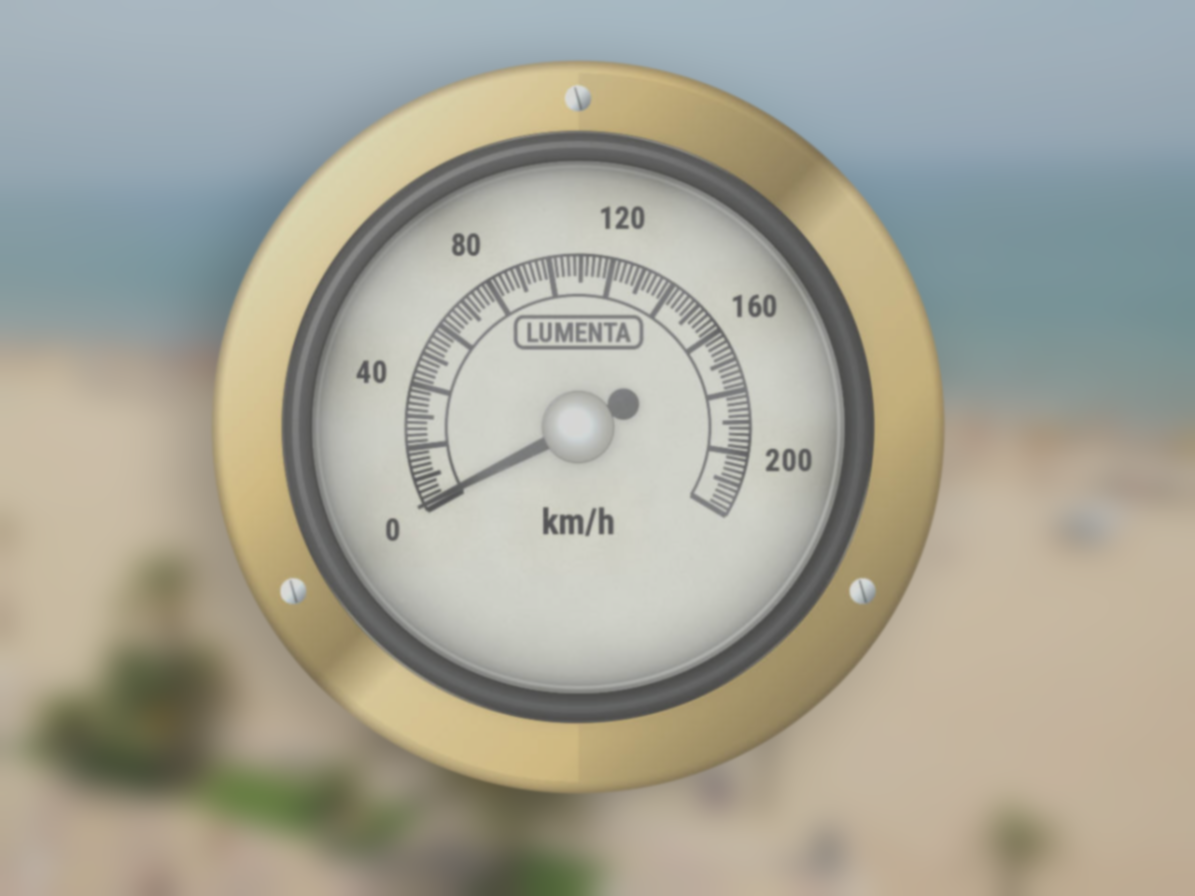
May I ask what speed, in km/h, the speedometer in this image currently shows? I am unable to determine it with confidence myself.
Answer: 2 km/h
